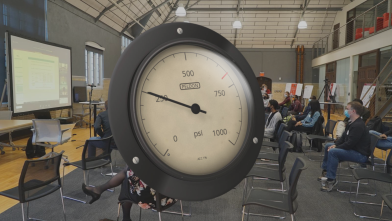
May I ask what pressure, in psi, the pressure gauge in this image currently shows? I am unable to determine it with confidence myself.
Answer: 250 psi
